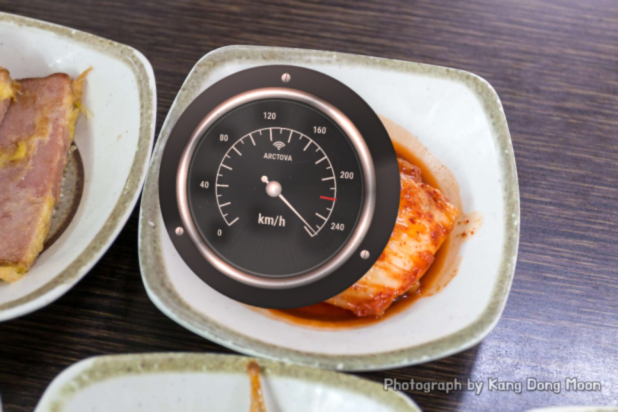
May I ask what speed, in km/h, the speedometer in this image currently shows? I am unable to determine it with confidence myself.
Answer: 255 km/h
